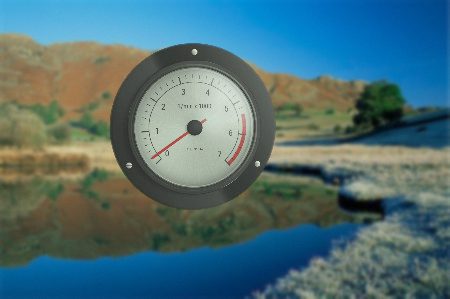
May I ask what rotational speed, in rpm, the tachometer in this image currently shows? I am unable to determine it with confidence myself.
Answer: 200 rpm
